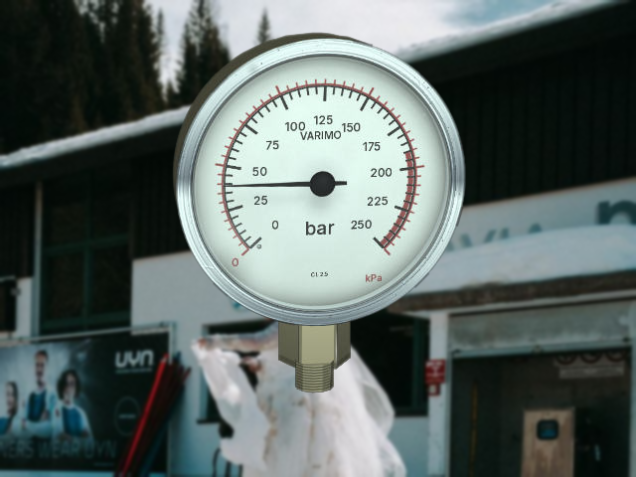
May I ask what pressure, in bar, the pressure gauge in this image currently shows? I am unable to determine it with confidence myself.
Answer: 40 bar
